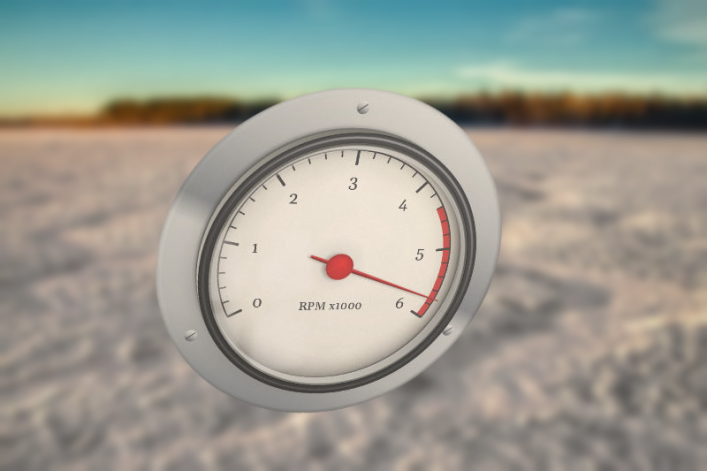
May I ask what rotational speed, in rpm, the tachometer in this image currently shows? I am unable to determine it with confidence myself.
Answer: 5700 rpm
